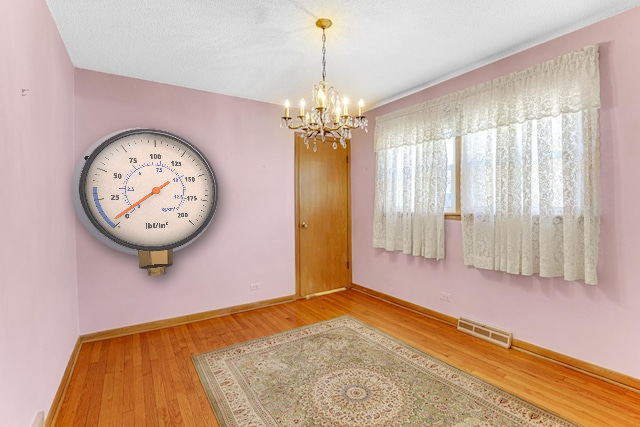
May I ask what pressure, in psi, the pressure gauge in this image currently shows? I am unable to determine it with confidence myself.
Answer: 5 psi
